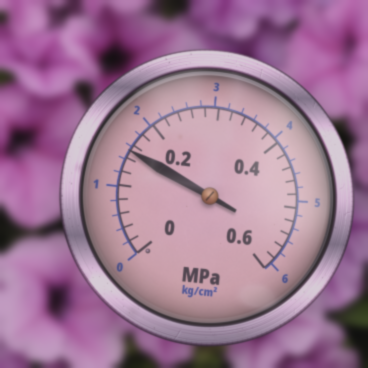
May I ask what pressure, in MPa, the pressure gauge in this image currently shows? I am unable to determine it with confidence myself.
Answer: 0.15 MPa
